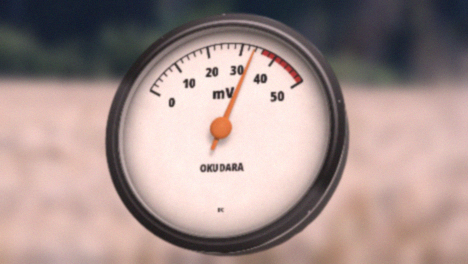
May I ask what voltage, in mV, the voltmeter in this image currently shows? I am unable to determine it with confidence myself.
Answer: 34 mV
